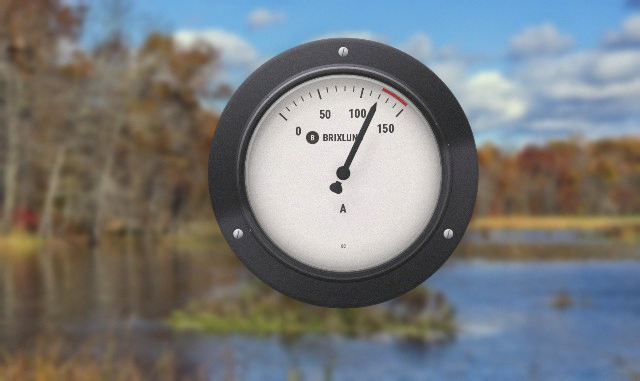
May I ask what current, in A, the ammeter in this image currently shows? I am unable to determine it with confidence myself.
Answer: 120 A
